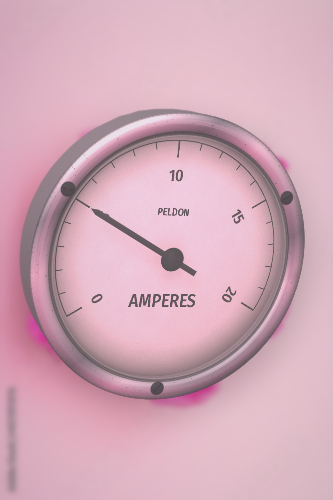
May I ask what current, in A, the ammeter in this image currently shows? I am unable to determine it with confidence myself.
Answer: 5 A
